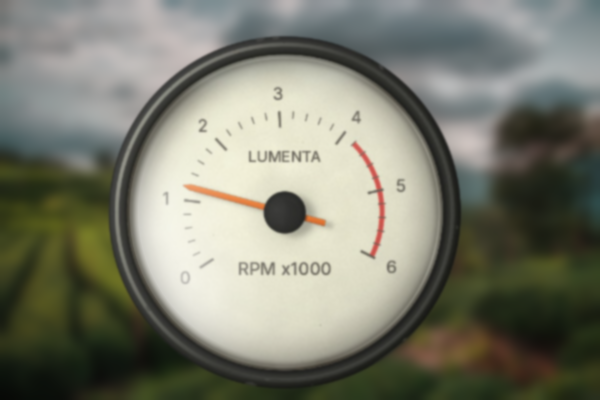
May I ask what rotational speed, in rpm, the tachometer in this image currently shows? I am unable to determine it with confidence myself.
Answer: 1200 rpm
